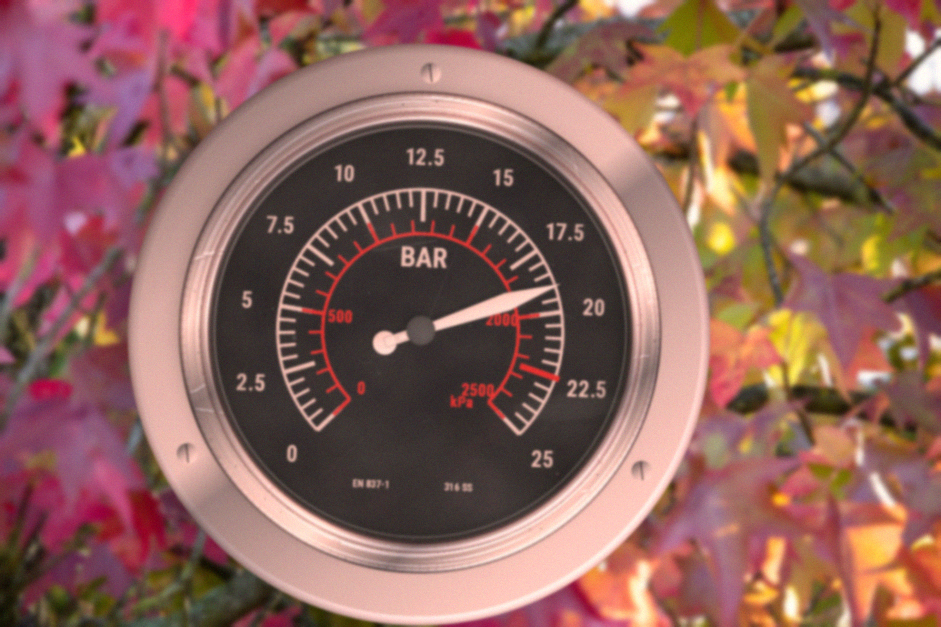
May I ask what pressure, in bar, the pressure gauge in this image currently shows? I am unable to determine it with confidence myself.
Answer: 19 bar
